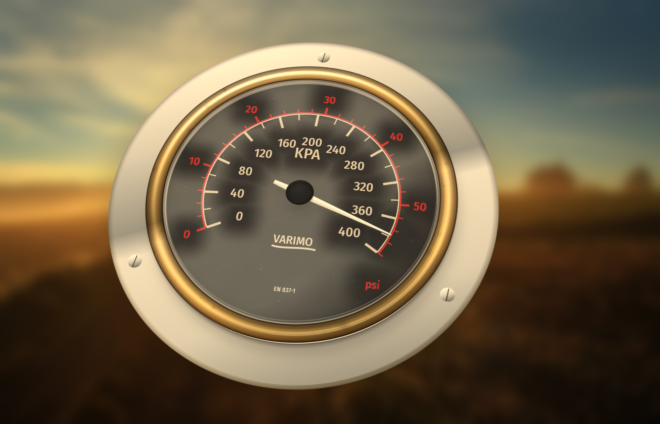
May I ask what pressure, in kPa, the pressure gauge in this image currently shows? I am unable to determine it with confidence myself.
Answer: 380 kPa
